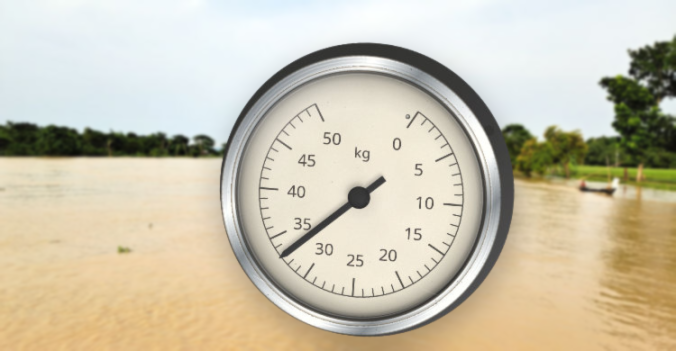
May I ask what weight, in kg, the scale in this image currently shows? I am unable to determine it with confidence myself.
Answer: 33 kg
